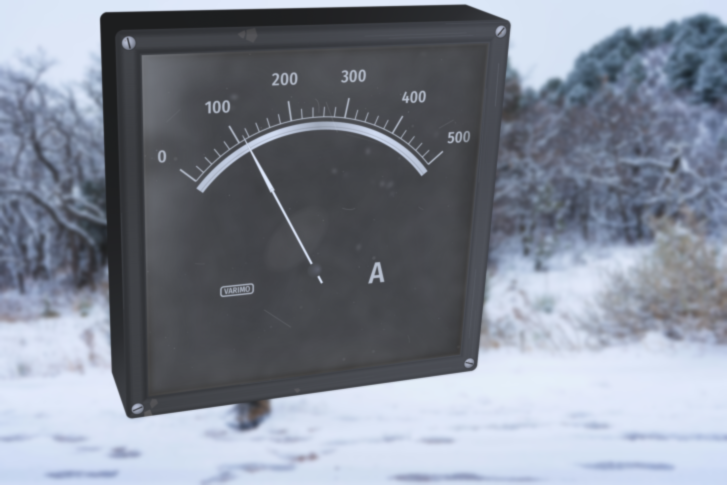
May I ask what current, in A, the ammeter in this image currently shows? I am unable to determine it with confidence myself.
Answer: 110 A
